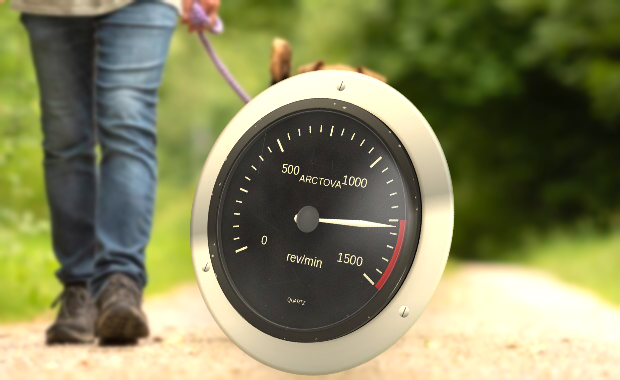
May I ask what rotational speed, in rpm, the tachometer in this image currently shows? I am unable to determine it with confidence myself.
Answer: 1275 rpm
